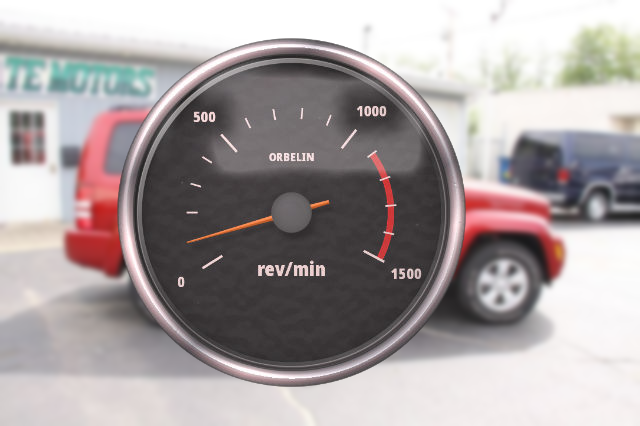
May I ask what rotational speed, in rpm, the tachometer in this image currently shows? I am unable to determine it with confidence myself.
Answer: 100 rpm
